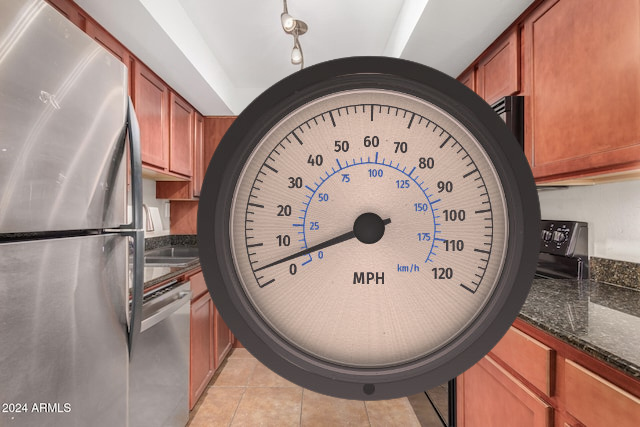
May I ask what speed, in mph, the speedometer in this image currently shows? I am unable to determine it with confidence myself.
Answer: 4 mph
